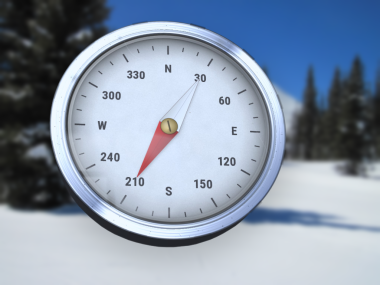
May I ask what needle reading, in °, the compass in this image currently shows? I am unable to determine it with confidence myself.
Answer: 210 °
